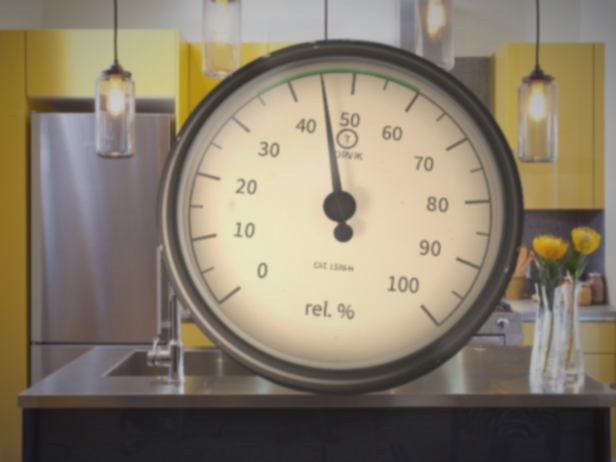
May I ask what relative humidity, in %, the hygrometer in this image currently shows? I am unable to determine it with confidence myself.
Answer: 45 %
